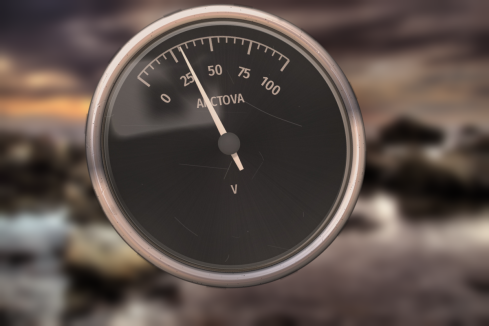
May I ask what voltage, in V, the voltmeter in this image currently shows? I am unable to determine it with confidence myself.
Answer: 30 V
